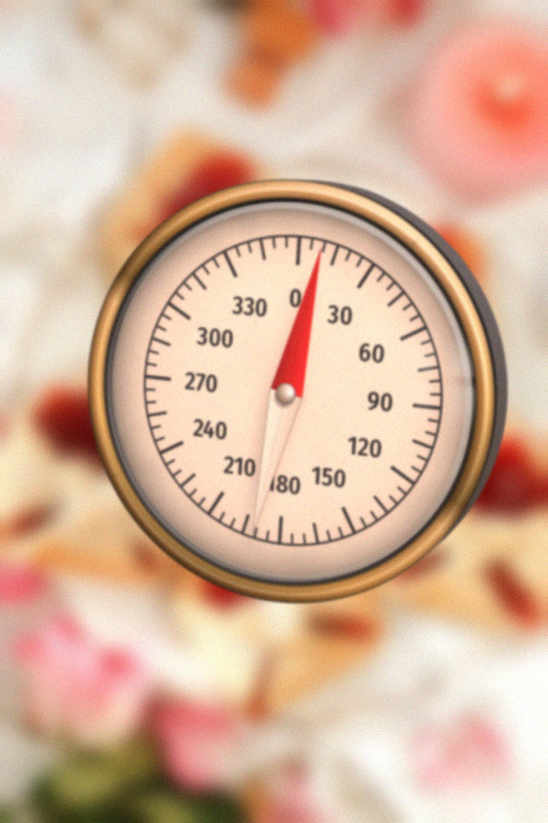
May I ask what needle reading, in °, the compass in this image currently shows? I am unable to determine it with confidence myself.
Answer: 10 °
